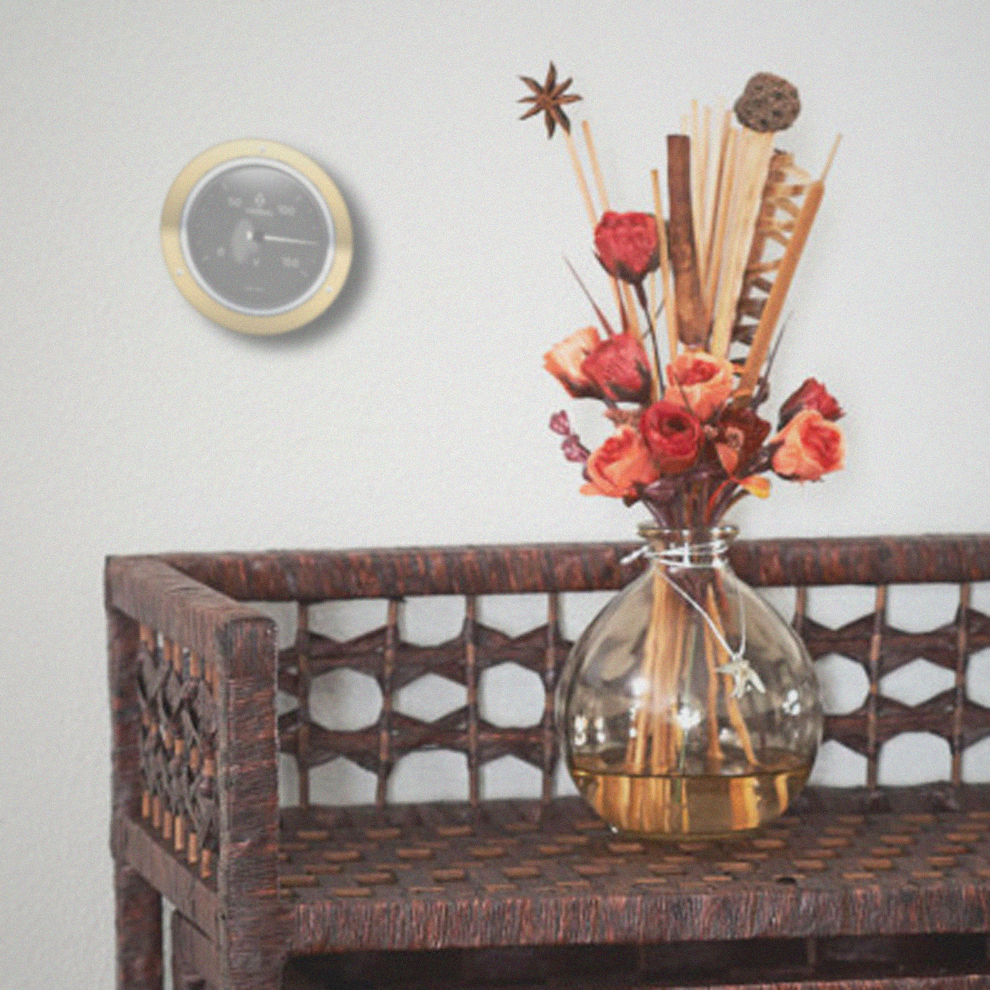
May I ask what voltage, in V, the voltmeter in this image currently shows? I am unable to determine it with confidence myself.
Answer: 130 V
